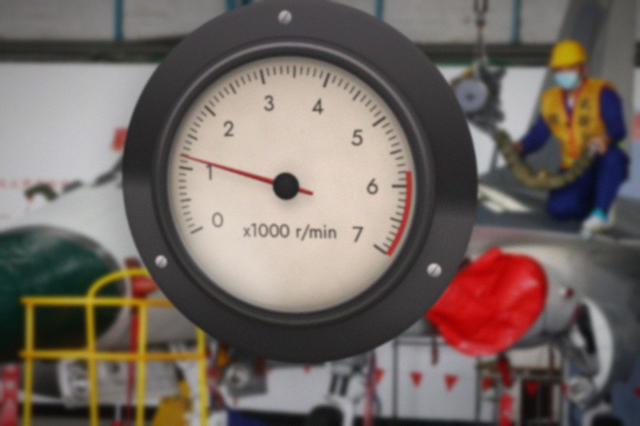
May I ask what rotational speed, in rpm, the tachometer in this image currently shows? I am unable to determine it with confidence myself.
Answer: 1200 rpm
